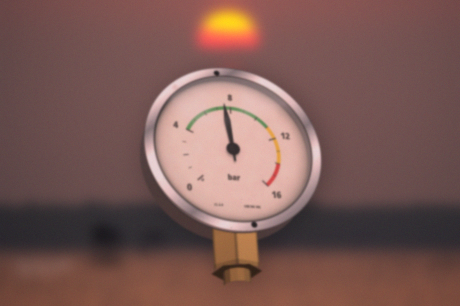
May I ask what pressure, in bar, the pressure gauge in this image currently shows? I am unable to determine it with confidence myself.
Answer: 7.5 bar
